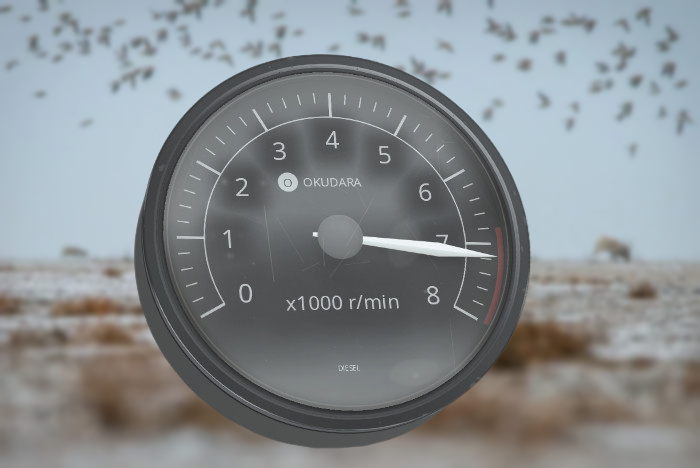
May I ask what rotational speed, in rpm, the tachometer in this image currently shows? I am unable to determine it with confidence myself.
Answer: 7200 rpm
